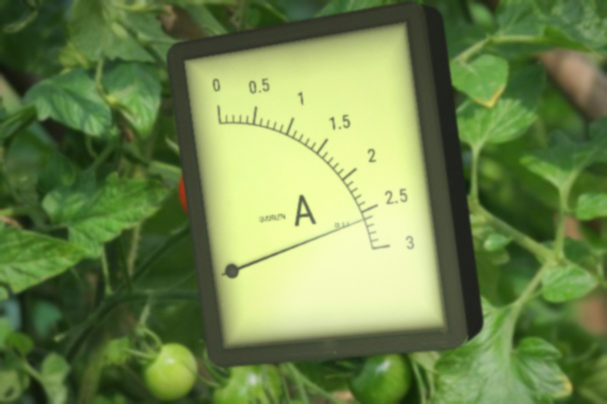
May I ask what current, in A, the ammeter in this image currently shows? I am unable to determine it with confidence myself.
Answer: 2.6 A
